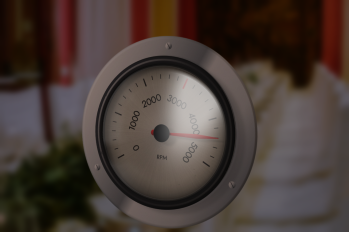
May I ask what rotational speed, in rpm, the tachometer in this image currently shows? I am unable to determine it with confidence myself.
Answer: 4400 rpm
